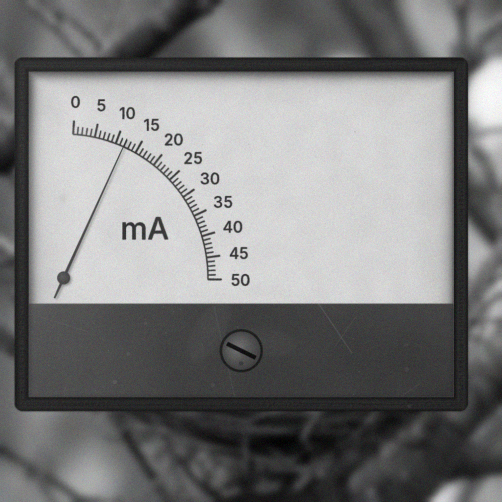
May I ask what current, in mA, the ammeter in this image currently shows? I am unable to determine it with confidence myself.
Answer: 12 mA
